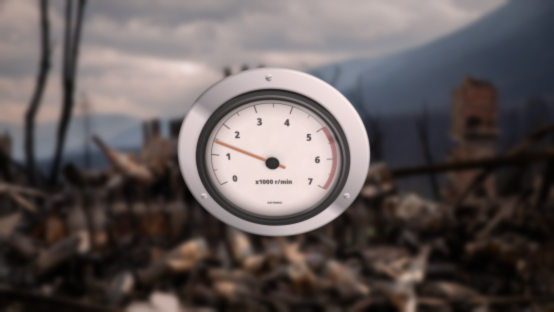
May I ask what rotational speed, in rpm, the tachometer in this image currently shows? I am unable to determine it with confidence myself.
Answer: 1500 rpm
